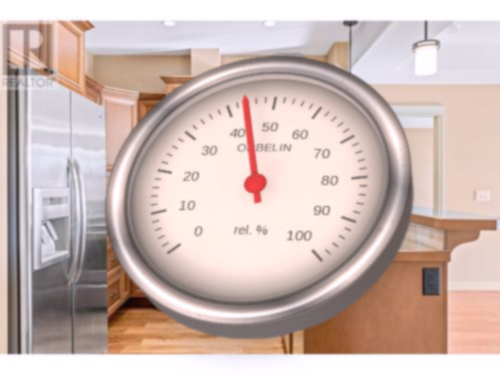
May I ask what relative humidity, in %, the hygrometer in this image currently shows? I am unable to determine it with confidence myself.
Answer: 44 %
